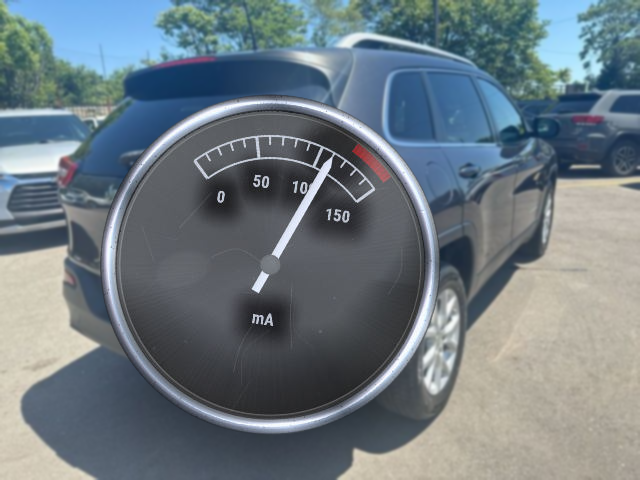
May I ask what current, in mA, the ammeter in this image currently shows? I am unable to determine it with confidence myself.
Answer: 110 mA
